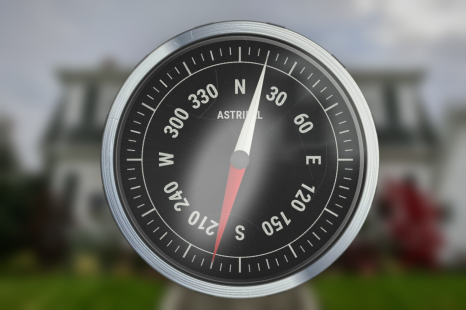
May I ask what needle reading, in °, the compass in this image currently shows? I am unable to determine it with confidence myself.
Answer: 195 °
